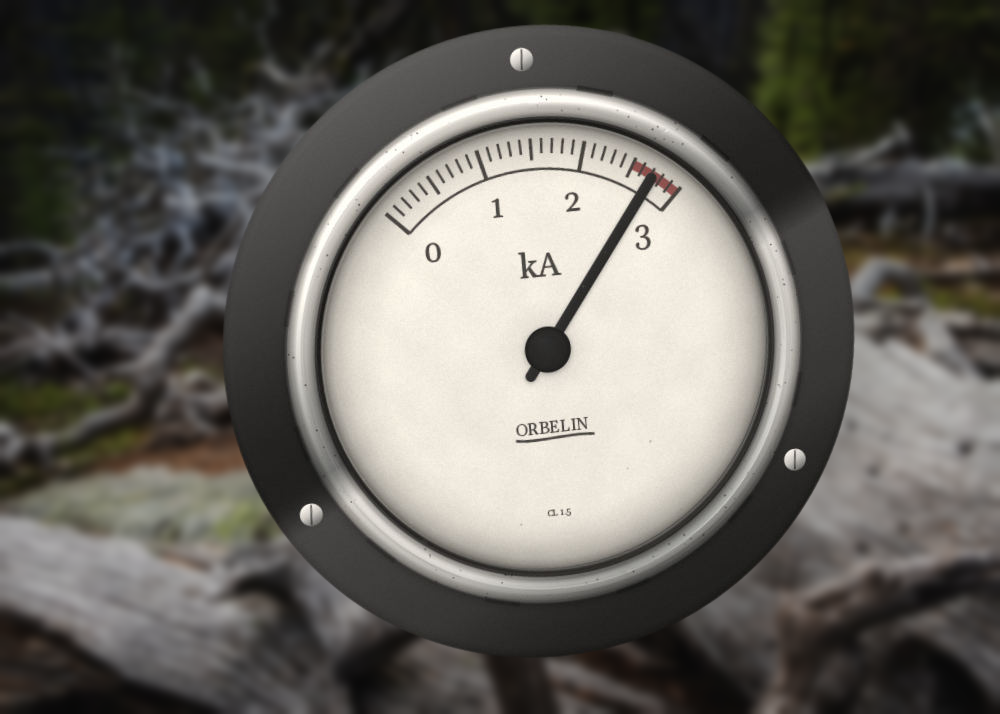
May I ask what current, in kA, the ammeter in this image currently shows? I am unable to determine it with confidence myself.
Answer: 2.7 kA
